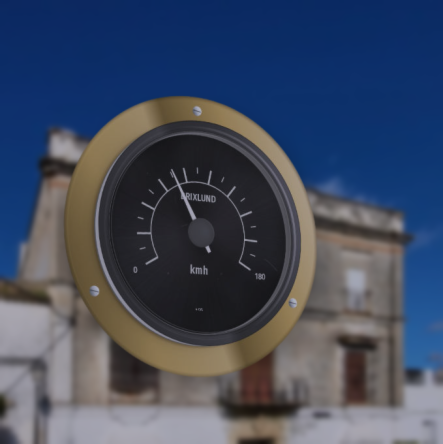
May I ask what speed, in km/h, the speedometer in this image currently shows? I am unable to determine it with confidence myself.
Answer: 70 km/h
